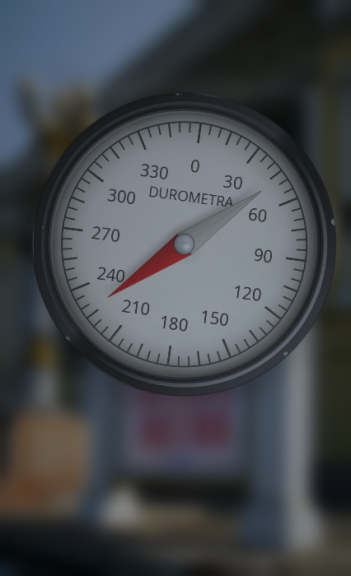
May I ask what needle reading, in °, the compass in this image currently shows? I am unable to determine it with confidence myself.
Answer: 227.5 °
